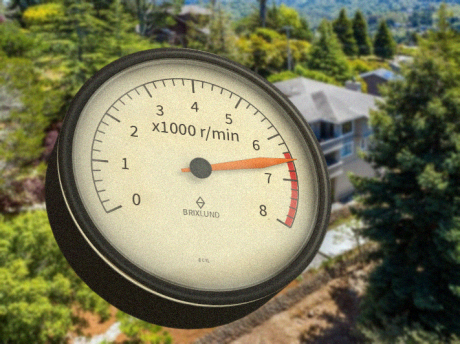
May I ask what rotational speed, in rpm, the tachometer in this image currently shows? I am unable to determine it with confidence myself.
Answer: 6600 rpm
